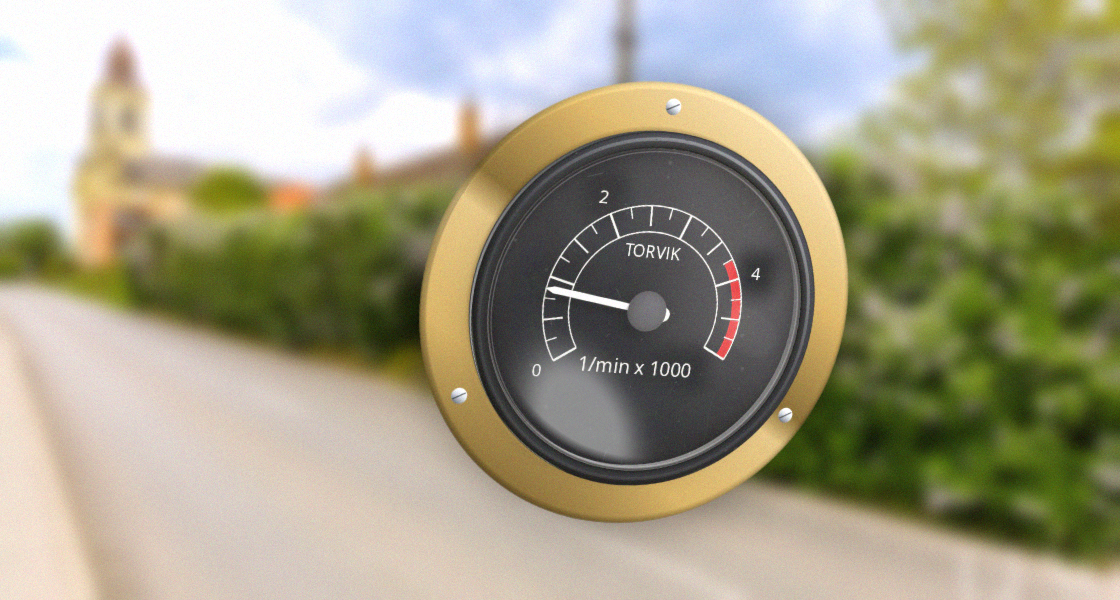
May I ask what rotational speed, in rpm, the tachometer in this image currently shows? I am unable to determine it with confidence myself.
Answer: 875 rpm
